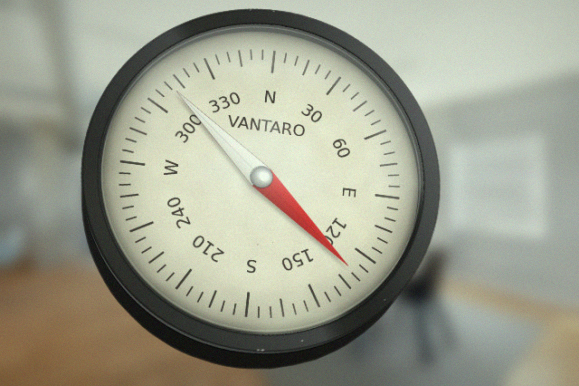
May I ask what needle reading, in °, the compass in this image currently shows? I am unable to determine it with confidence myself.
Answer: 130 °
